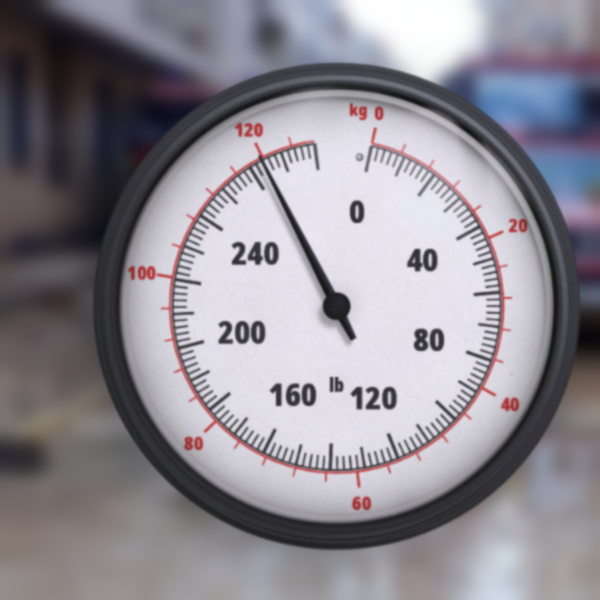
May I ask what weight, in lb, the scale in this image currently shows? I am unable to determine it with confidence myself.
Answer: 264 lb
